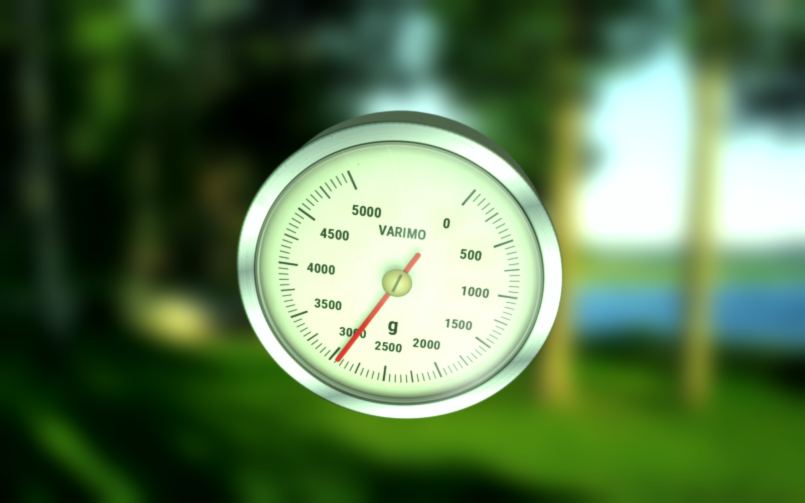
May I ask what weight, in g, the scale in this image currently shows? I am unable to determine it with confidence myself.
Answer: 2950 g
